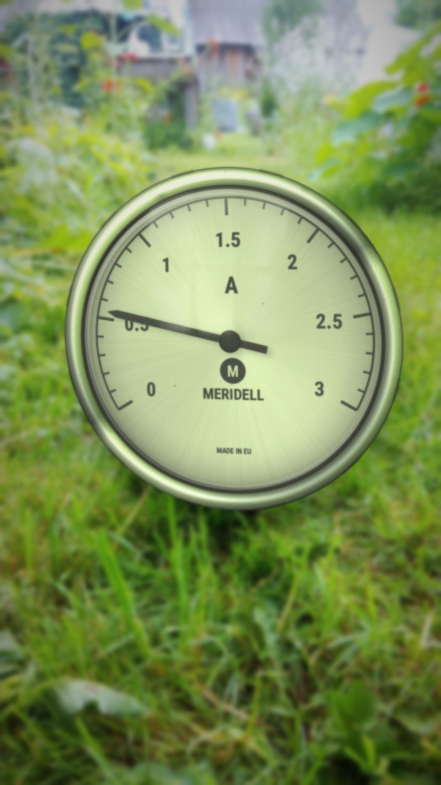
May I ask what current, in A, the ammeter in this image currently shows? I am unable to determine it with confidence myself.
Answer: 0.55 A
